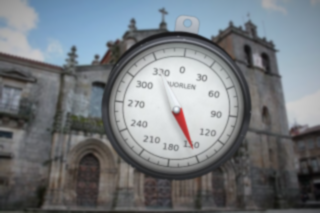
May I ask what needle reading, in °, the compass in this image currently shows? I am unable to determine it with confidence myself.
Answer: 150 °
